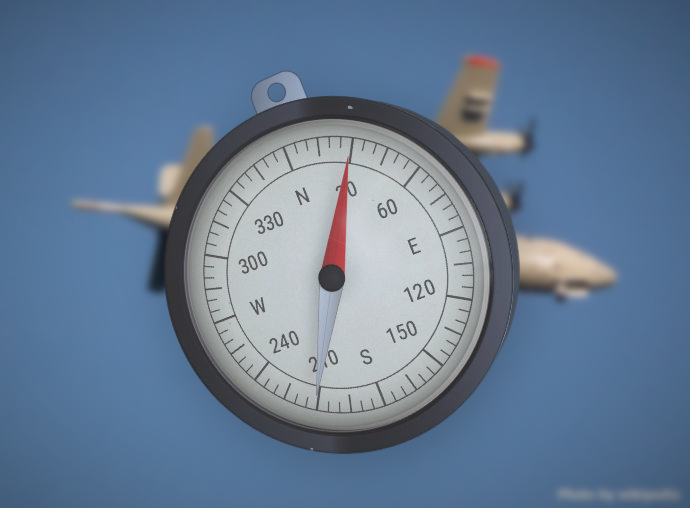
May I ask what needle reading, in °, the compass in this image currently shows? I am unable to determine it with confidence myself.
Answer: 30 °
